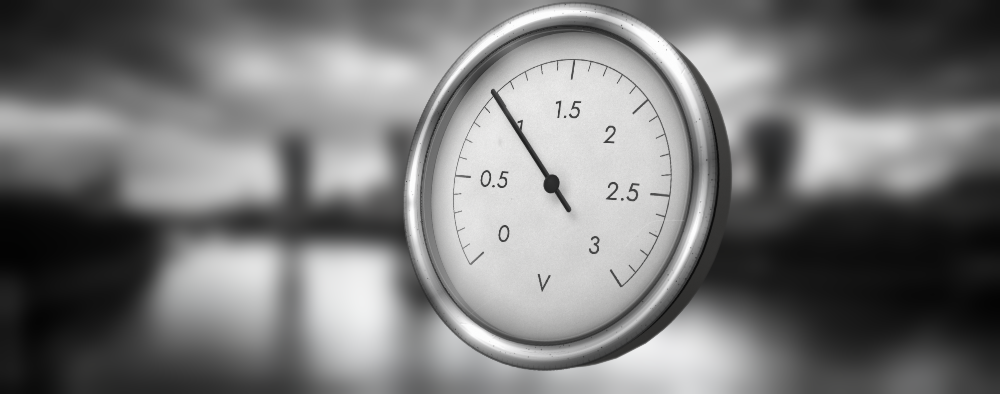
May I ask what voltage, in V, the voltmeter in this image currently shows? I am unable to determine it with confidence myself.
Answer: 1 V
